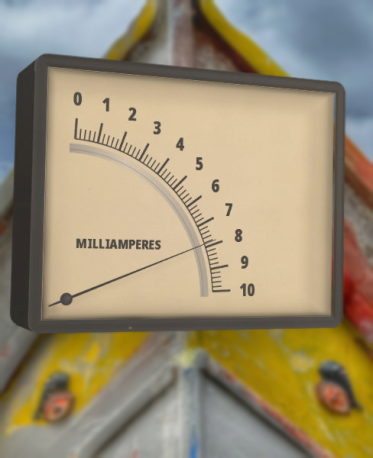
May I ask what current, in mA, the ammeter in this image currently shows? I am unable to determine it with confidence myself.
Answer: 7.8 mA
